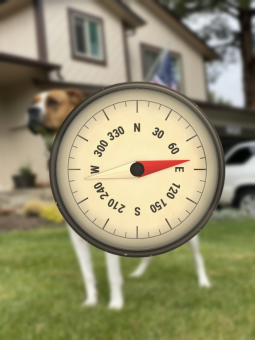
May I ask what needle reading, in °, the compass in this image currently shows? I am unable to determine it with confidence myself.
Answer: 80 °
